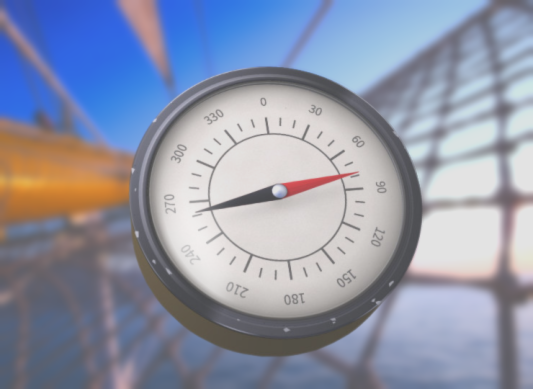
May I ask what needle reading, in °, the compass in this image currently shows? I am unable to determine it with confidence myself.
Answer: 80 °
